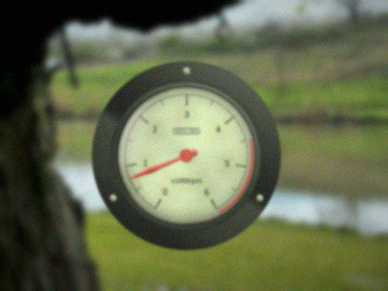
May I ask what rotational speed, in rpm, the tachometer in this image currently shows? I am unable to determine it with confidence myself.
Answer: 750 rpm
